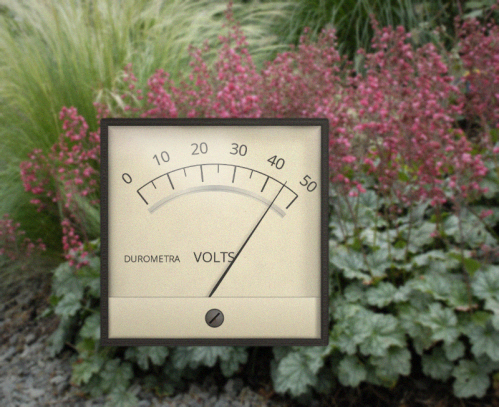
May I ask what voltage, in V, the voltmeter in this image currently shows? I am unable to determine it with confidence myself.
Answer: 45 V
